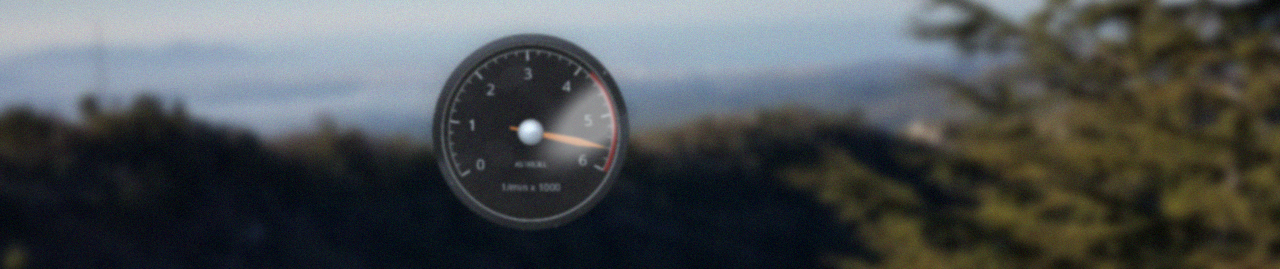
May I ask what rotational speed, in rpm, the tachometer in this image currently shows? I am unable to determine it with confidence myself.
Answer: 5600 rpm
